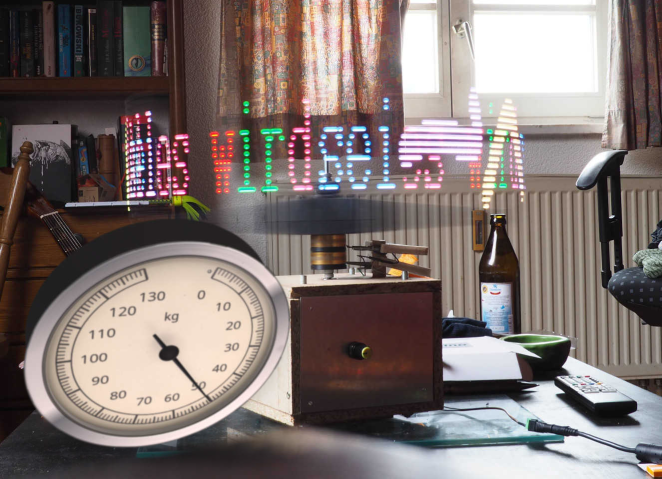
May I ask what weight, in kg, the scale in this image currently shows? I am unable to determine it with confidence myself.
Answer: 50 kg
